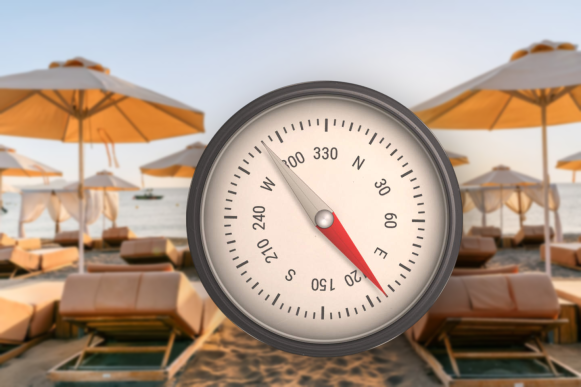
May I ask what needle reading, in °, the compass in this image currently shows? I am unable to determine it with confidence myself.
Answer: 110 °
